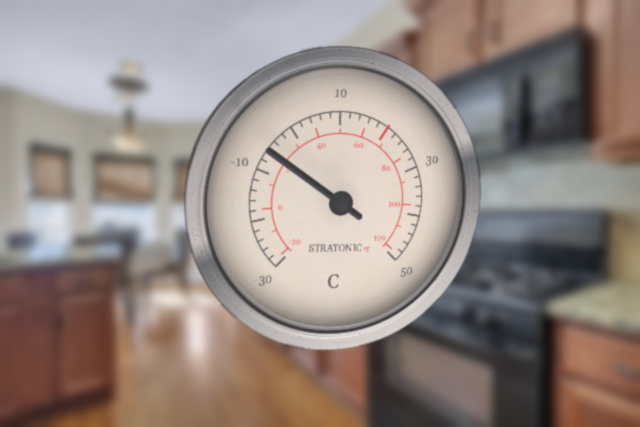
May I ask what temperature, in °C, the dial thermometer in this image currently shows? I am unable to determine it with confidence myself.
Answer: -6 °C
